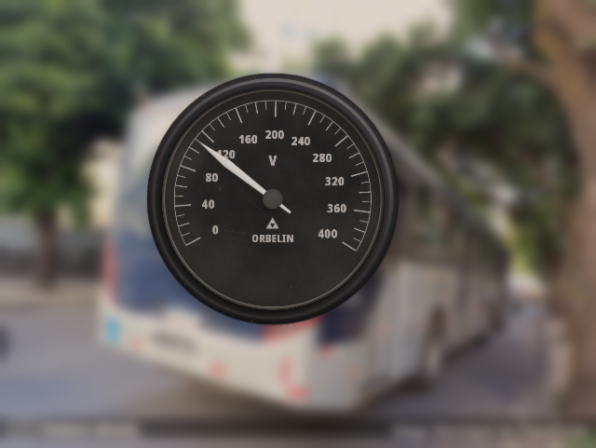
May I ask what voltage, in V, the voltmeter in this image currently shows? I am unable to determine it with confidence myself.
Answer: 110 V
